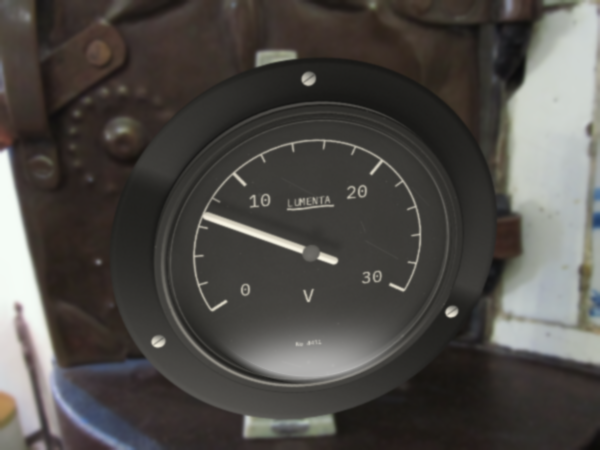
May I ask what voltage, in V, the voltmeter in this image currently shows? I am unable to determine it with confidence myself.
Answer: 7 V
